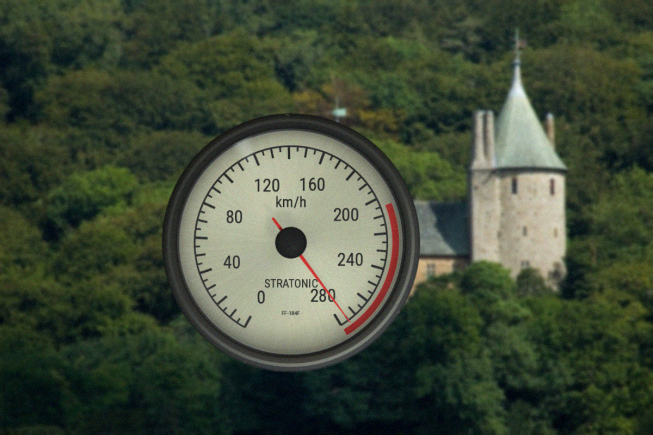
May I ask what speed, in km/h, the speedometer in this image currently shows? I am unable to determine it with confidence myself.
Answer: 275 km/h
